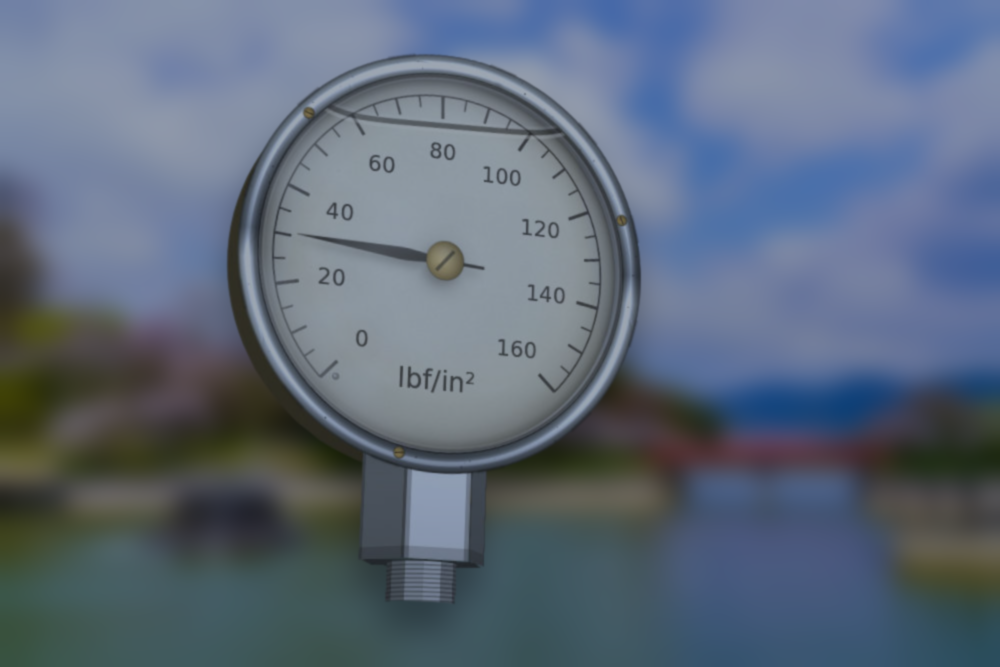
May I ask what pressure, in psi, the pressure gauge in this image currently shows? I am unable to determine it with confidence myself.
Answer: 30 psi
